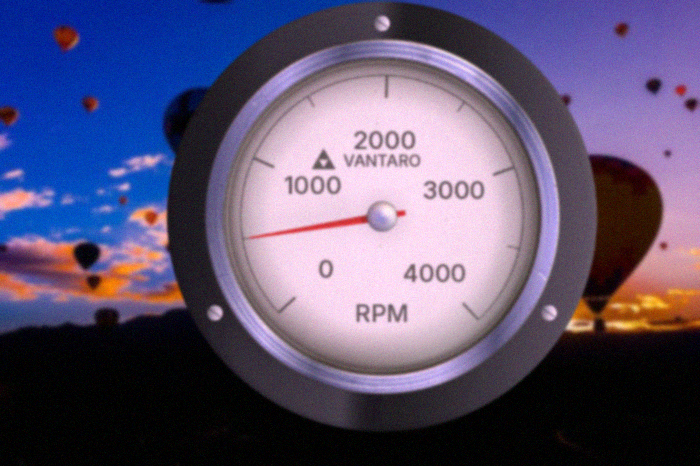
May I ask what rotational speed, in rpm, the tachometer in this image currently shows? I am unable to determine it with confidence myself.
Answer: 500 rpm
